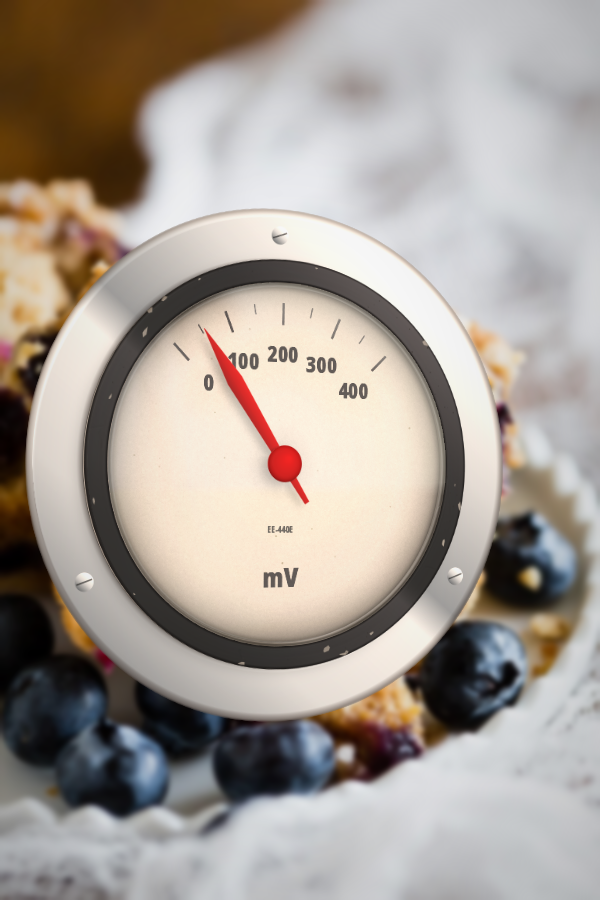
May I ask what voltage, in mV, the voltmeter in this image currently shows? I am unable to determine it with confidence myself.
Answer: 50 mV
